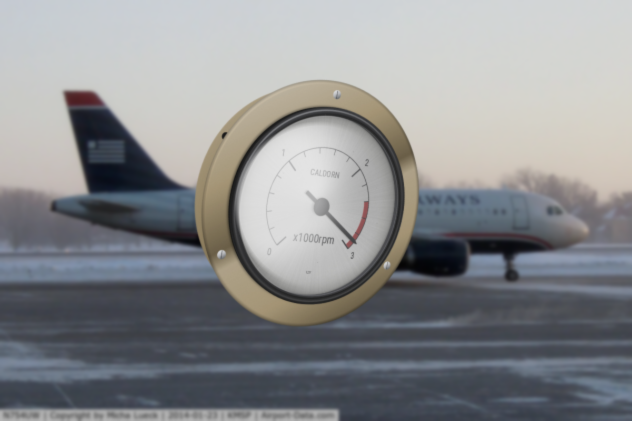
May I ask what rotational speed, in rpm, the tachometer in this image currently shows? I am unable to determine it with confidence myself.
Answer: 2900 rpm
